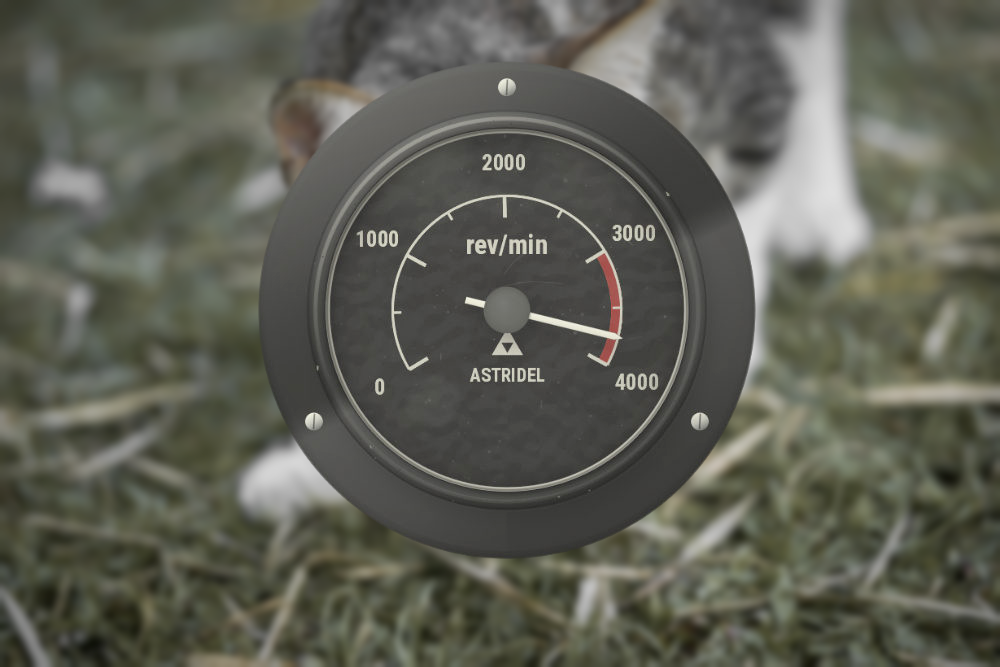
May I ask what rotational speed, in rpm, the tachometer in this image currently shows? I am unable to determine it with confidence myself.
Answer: 3750 rpm
